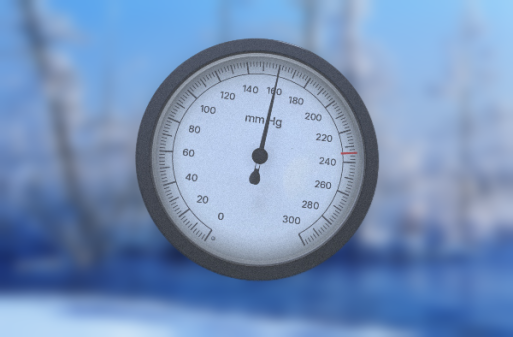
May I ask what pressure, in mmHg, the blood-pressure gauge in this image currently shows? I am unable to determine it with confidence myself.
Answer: 160 mmHg
